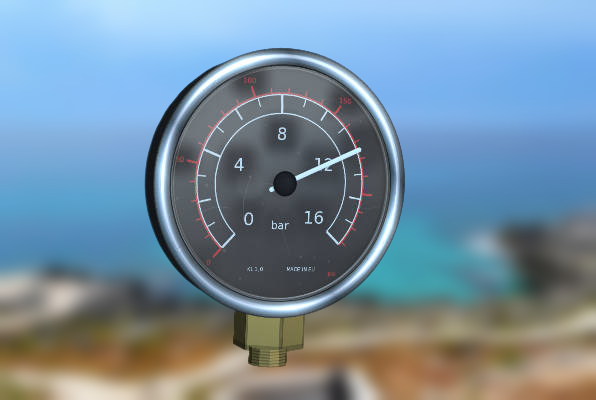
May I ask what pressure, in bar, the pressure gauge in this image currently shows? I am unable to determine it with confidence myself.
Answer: 12 bar
